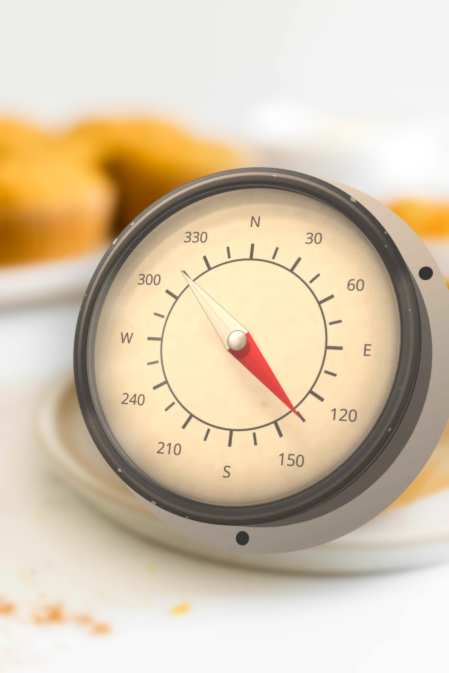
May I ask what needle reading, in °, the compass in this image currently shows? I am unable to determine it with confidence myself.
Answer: 135 °
